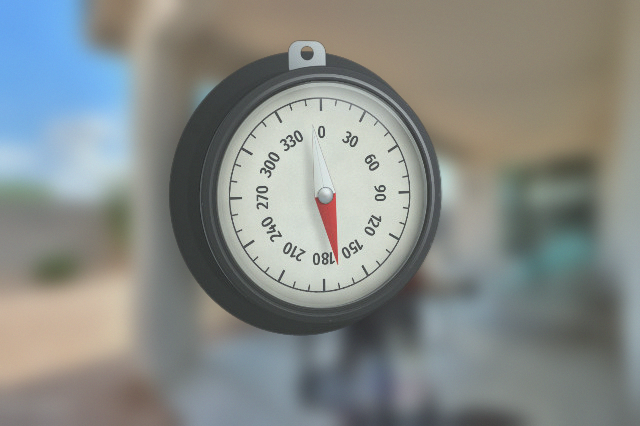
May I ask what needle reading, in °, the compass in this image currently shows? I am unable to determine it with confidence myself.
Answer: 170 °
